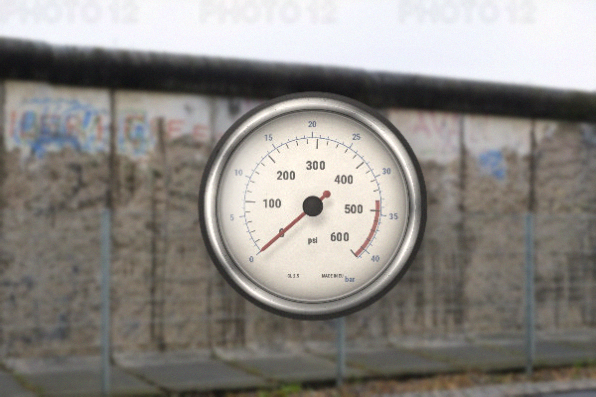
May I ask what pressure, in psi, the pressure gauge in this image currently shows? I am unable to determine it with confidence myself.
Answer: 0 psi
